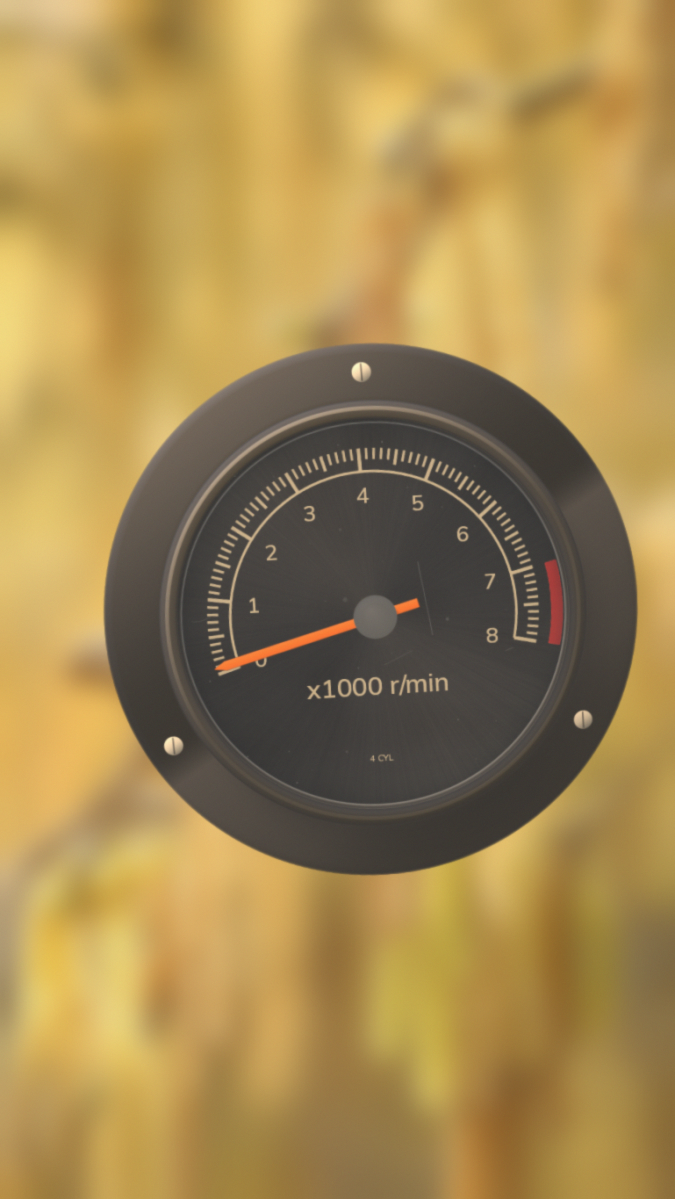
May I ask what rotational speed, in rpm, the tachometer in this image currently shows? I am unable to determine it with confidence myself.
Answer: 100 rpm
